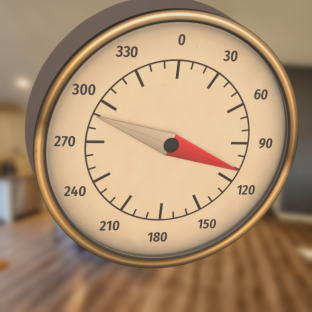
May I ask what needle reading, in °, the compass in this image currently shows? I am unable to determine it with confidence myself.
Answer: 110 °
